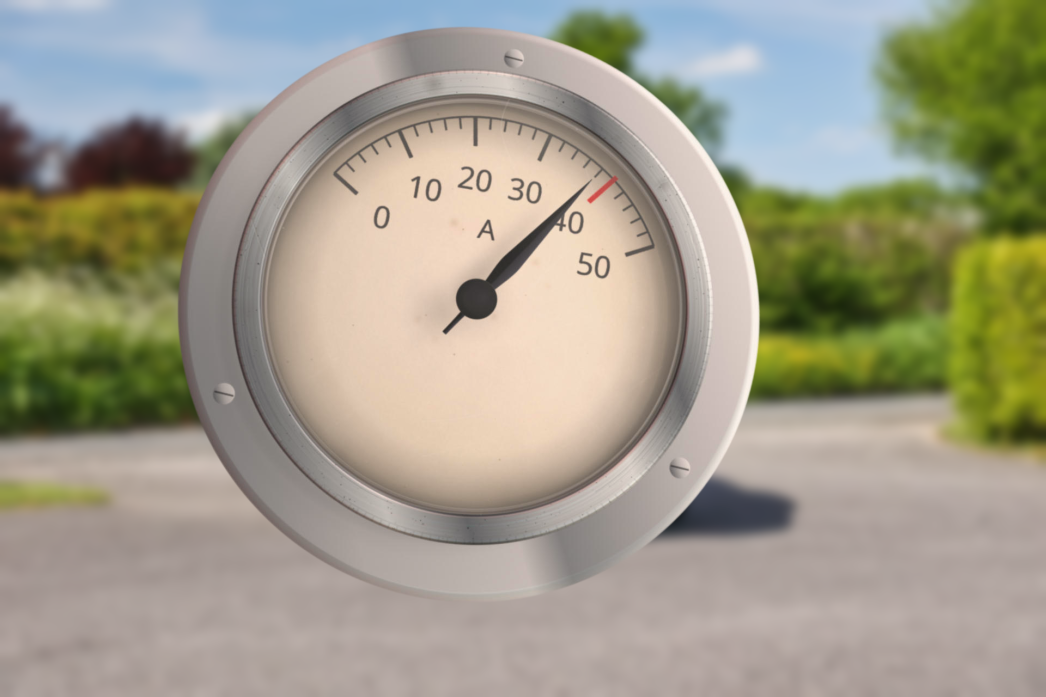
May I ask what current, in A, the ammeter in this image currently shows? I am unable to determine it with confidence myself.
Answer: 38 A
